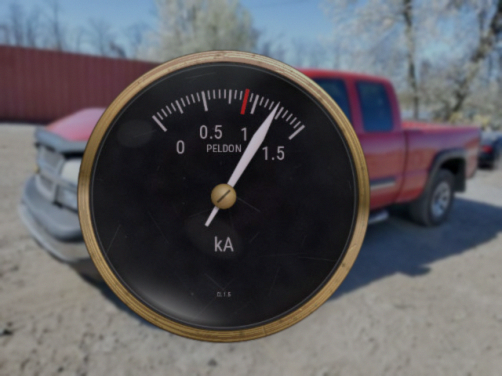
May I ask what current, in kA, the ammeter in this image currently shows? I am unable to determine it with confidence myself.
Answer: 1.2 kA
